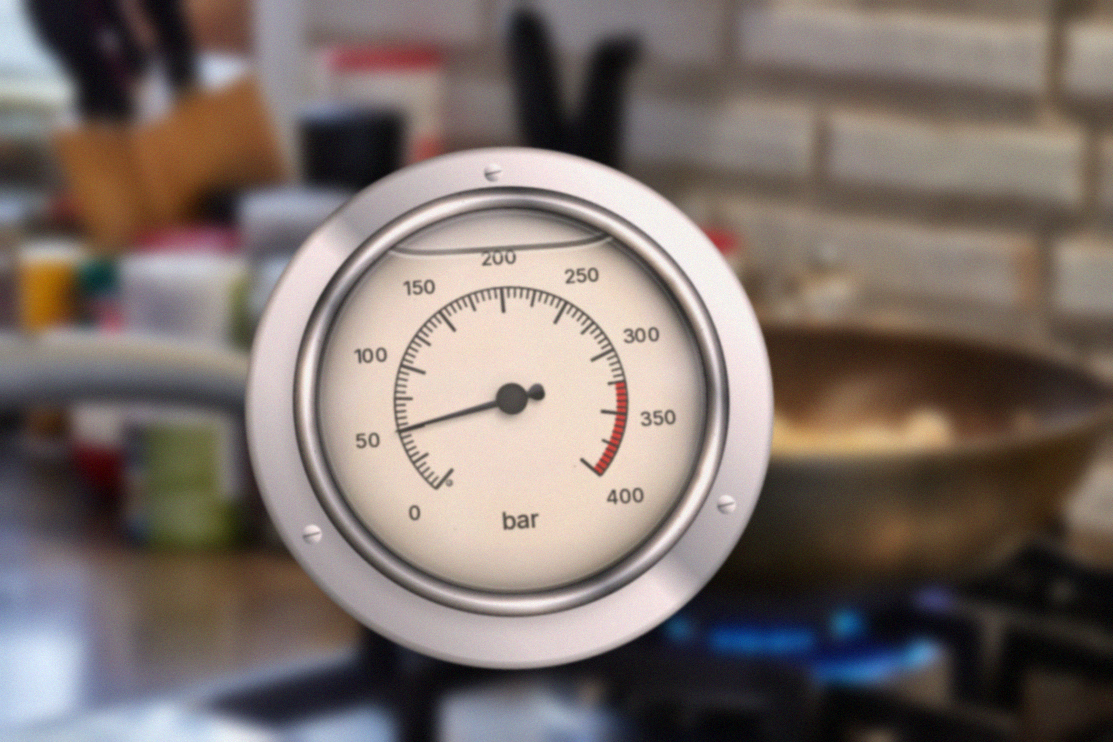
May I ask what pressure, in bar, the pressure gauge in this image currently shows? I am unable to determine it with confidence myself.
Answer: 50 bar
